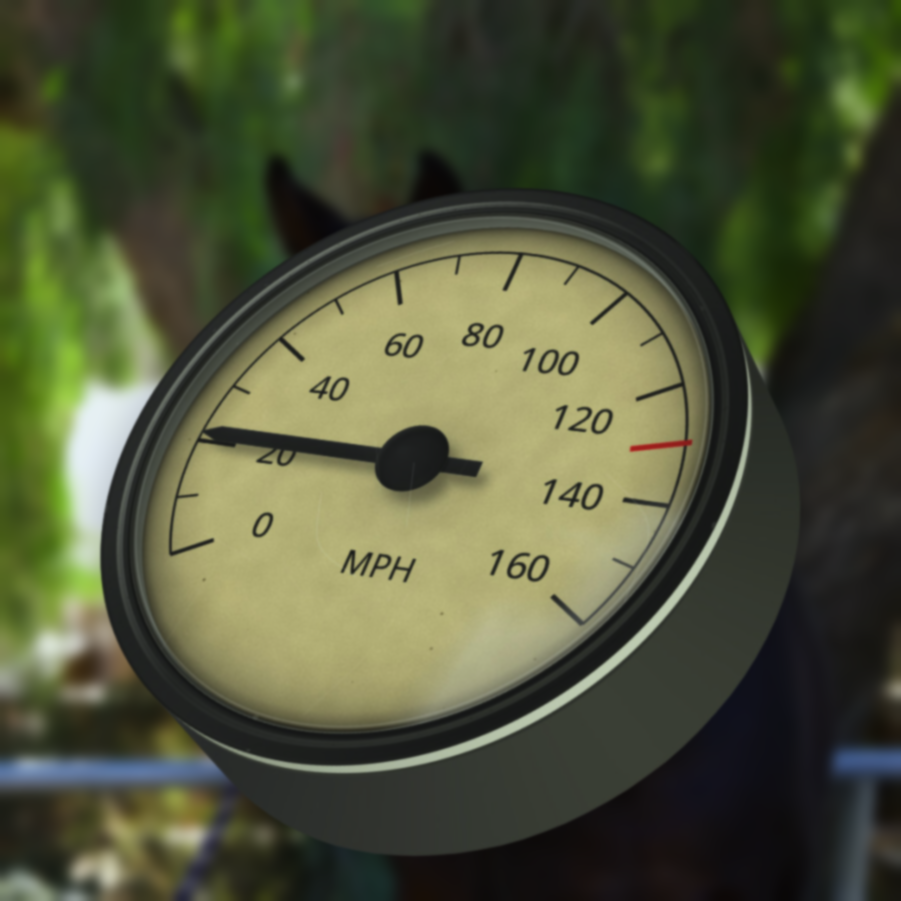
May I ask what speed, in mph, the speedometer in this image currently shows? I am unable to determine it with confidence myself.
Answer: 20 mph
